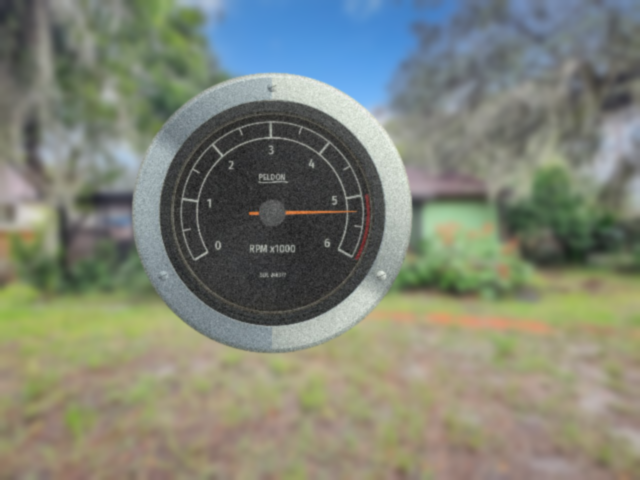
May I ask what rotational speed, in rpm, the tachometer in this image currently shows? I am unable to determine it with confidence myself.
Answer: 5250 rpm
